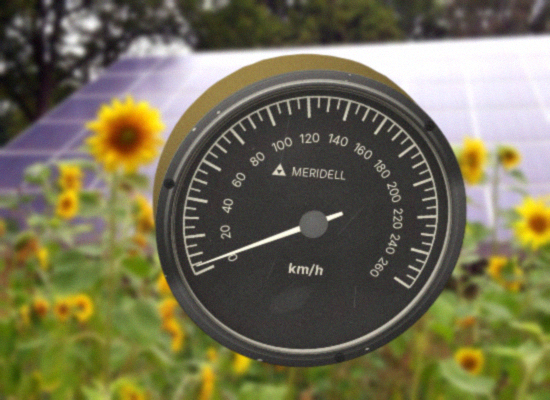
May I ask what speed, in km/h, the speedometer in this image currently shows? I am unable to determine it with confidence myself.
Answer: 5 km/h
